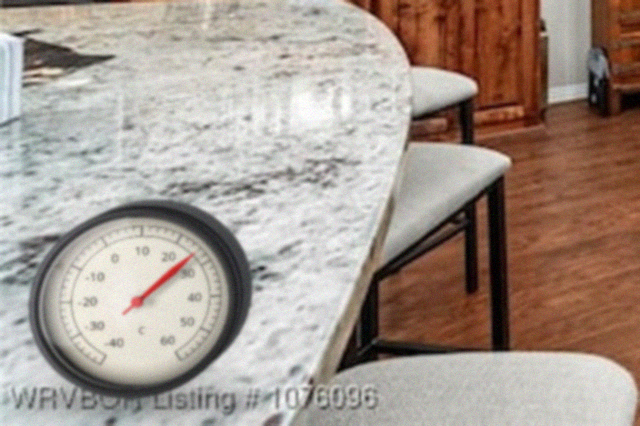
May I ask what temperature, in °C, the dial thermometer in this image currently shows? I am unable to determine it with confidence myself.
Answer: 26 °C
